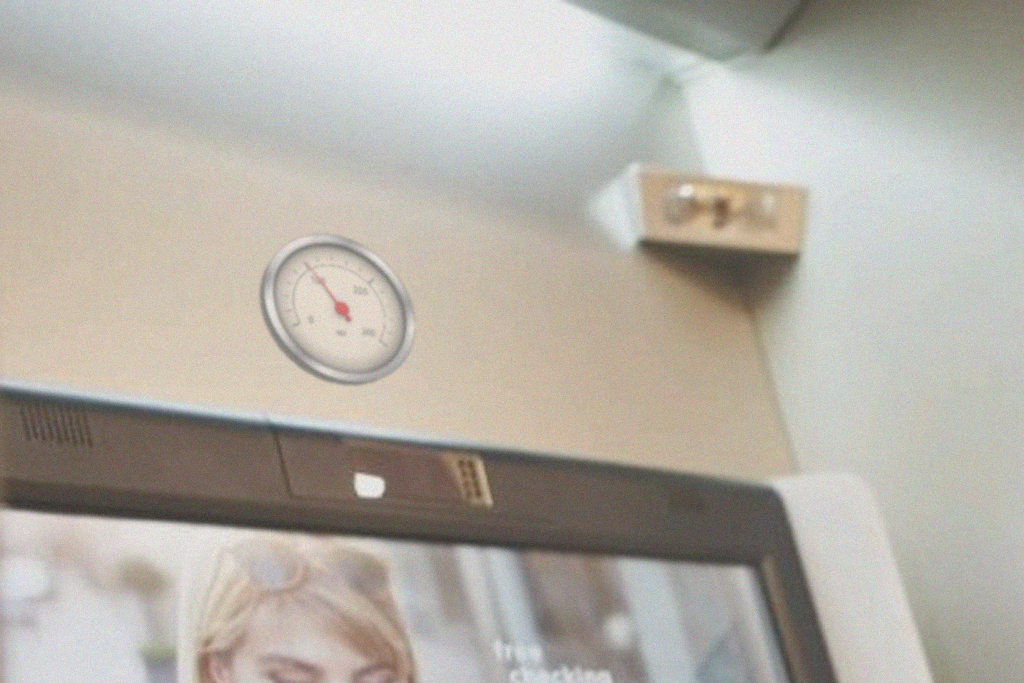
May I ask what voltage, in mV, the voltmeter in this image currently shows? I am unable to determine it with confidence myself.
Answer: 100 mV
